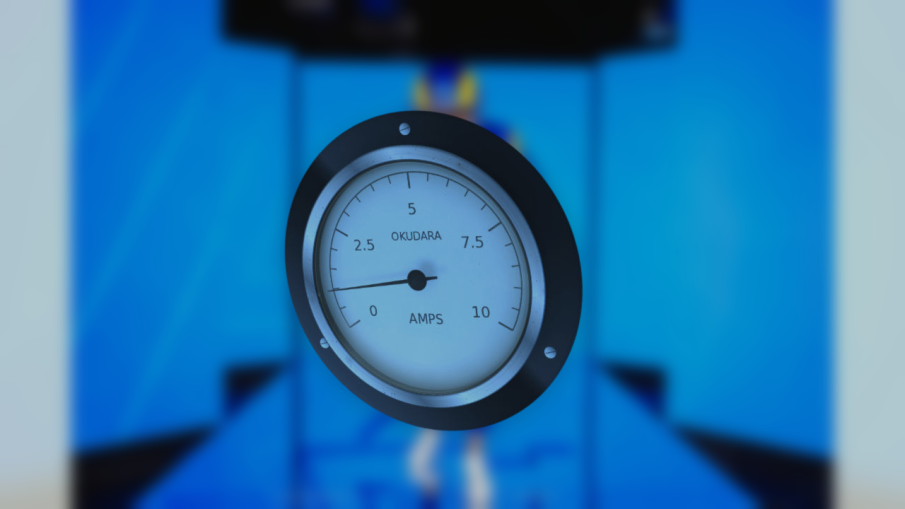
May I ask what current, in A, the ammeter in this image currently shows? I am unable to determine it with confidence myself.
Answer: 1 A
